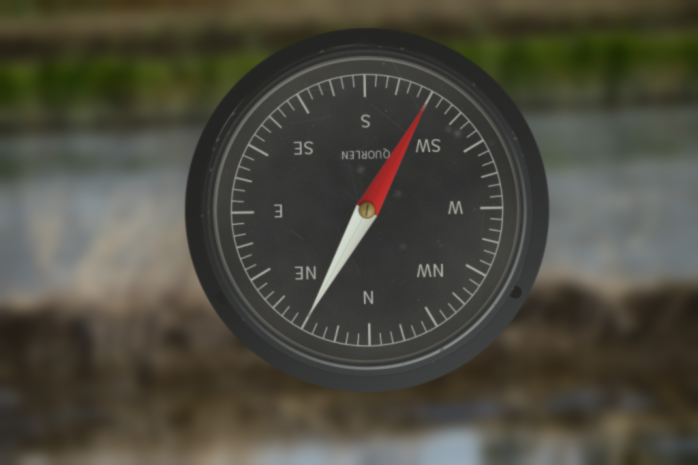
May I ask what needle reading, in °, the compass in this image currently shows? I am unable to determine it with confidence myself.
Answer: 210 °
